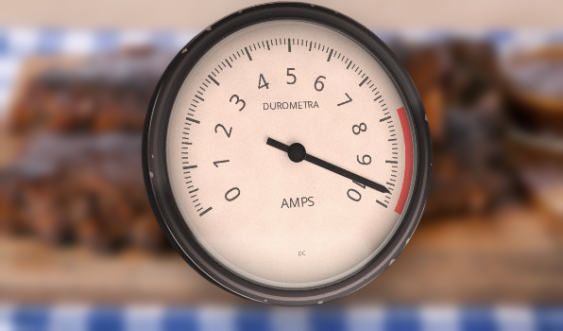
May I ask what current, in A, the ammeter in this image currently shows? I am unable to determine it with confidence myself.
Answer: 9.7 A
